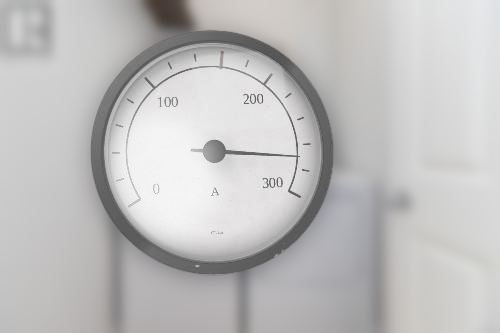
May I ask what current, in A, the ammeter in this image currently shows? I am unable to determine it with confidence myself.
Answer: 270 A
